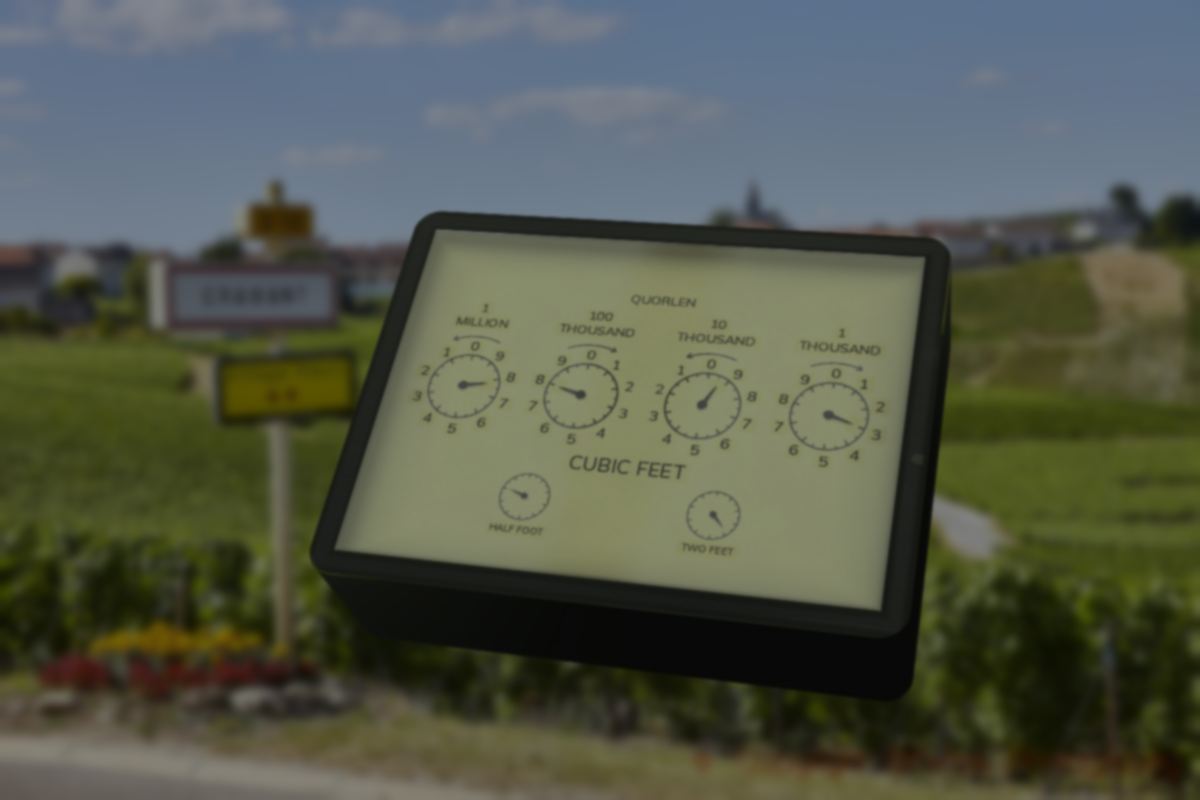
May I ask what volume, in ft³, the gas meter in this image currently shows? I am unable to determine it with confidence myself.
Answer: 779300 ft³
